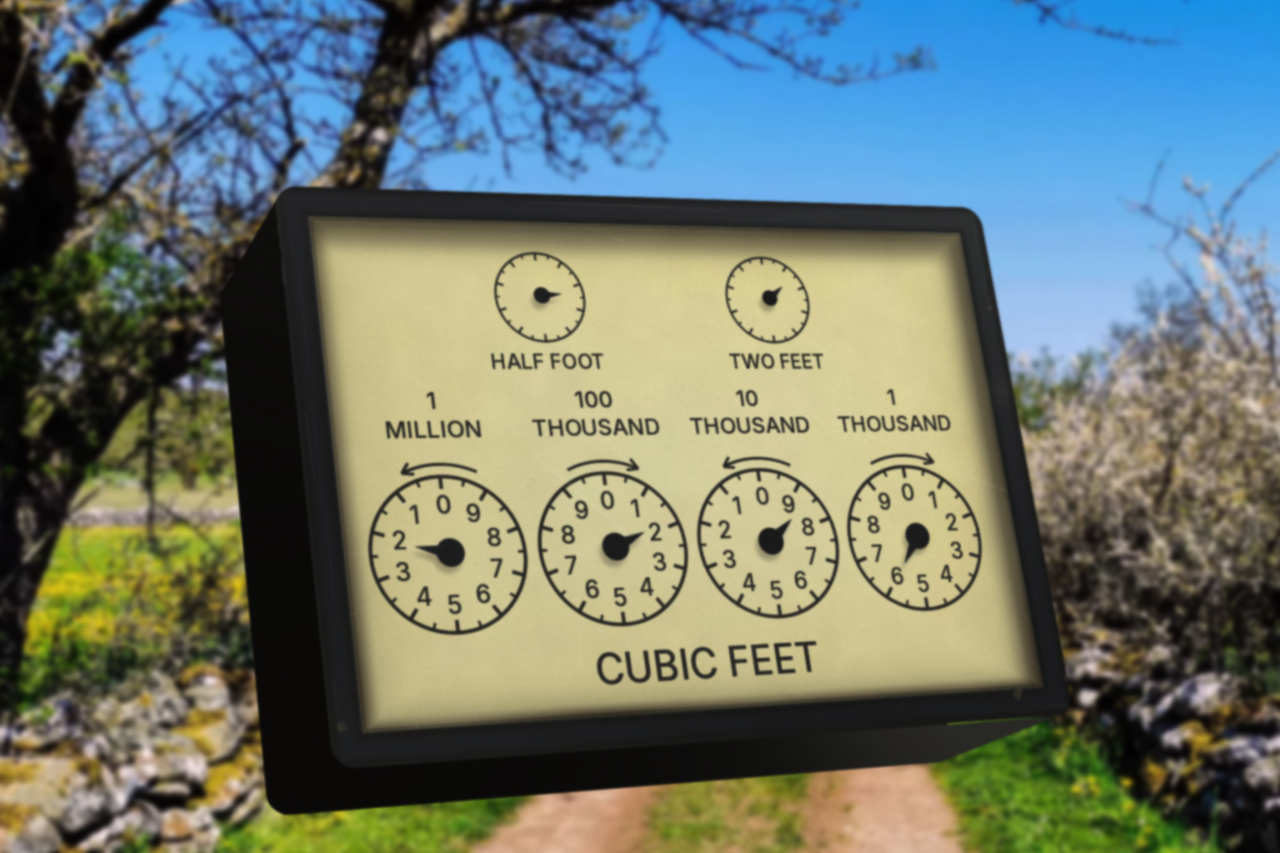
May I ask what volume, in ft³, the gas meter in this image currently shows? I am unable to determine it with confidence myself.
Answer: 218600 ft³
